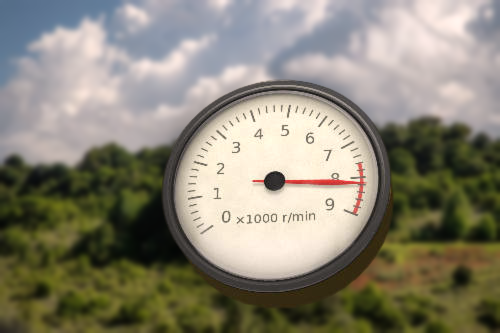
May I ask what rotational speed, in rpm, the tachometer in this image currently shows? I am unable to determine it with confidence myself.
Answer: 8200 rpm
